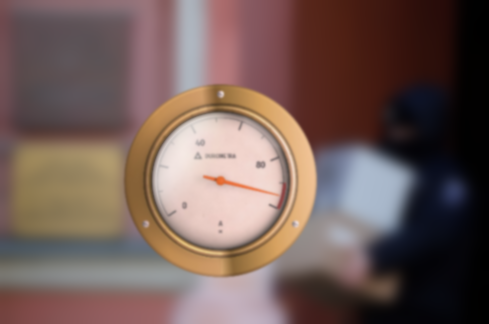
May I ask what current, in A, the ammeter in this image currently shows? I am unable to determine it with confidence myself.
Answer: 95 A
